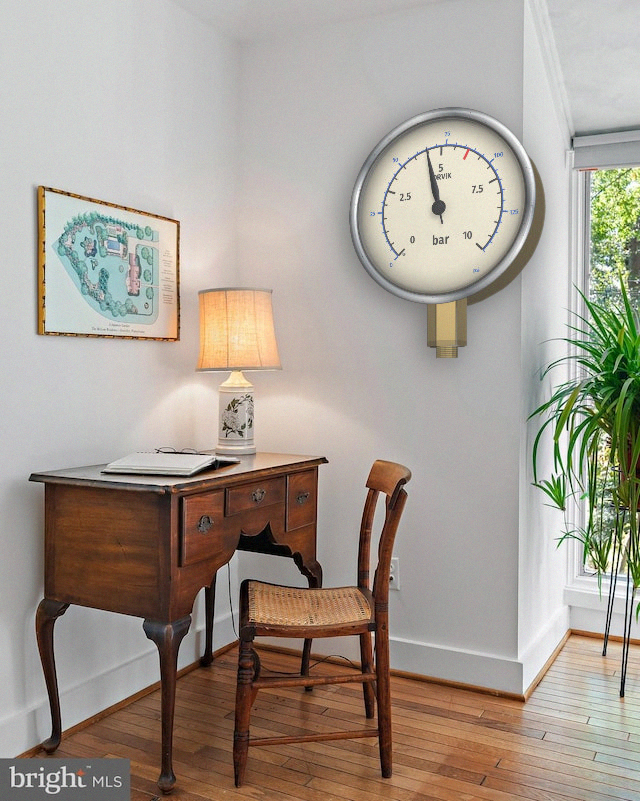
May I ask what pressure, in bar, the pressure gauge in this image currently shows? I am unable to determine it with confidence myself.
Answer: 4.5 bar
